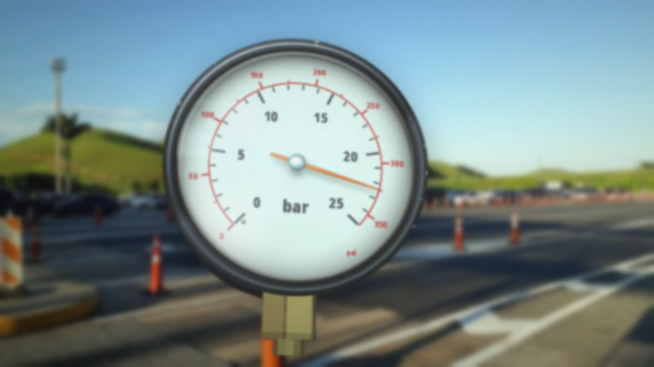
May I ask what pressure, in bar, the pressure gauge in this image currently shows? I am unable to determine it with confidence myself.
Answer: 22.5 bar
